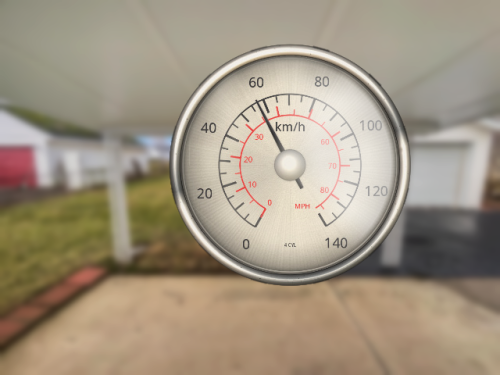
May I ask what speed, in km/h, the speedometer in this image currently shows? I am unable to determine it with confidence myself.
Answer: 57.5 km/h
